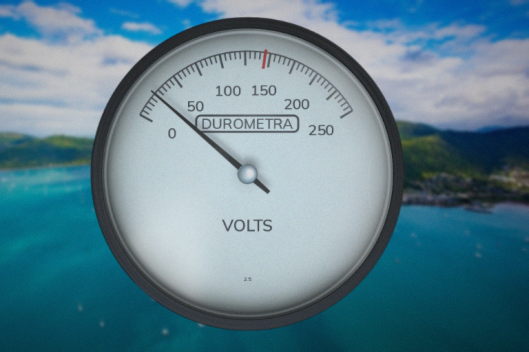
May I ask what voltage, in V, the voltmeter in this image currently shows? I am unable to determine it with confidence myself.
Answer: 25 V
